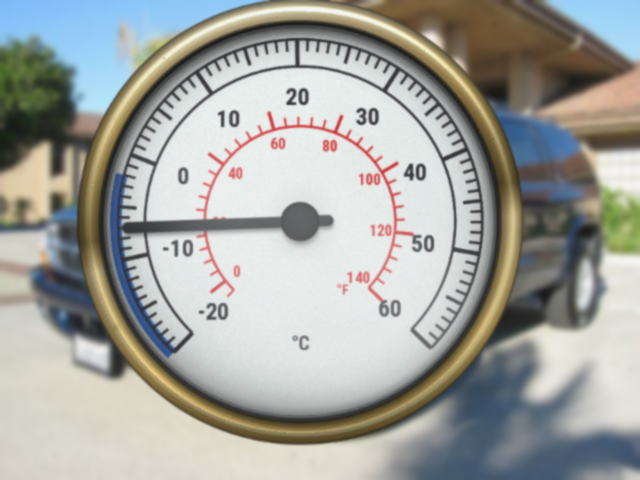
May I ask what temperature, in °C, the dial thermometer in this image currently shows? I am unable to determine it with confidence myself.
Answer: -7 °C
